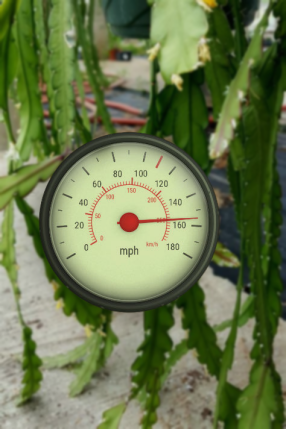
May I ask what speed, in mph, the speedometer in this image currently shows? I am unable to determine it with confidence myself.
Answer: 155 mph
